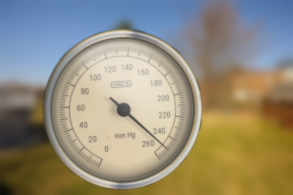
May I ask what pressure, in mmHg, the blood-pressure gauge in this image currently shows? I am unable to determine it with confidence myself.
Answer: 250 mmHg
